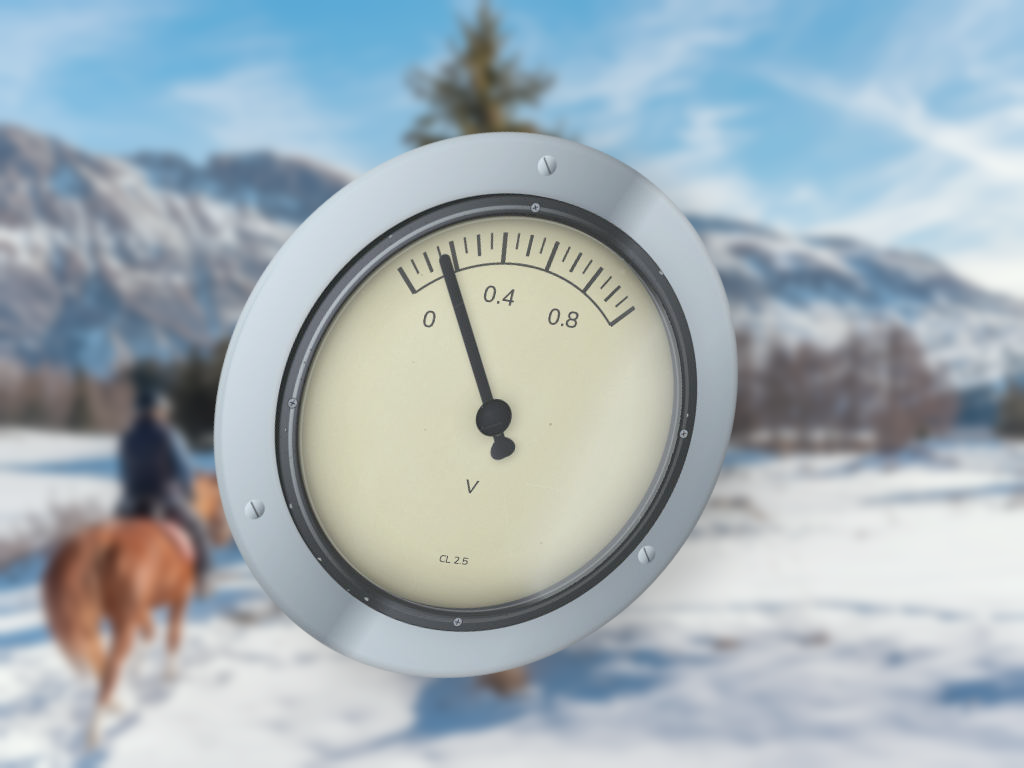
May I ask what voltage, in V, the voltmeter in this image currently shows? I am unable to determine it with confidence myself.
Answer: 0.15 V
